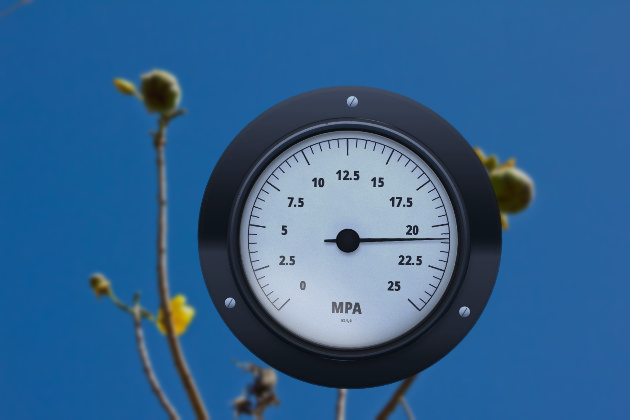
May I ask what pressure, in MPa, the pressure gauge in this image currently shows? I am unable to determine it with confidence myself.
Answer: 20.75 MPa
